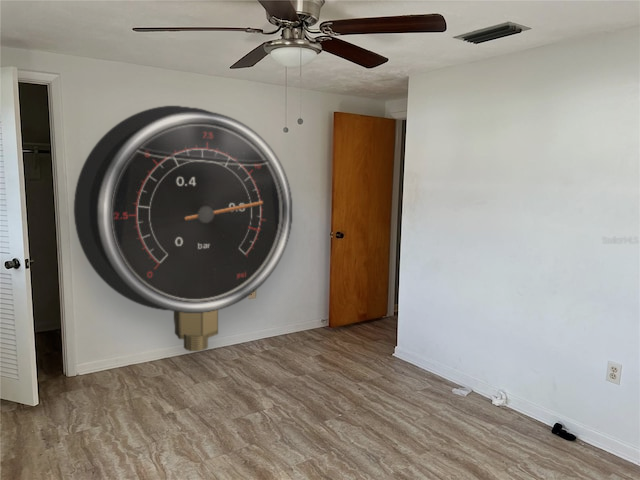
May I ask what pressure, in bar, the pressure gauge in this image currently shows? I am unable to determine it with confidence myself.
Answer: 0.8 bar
